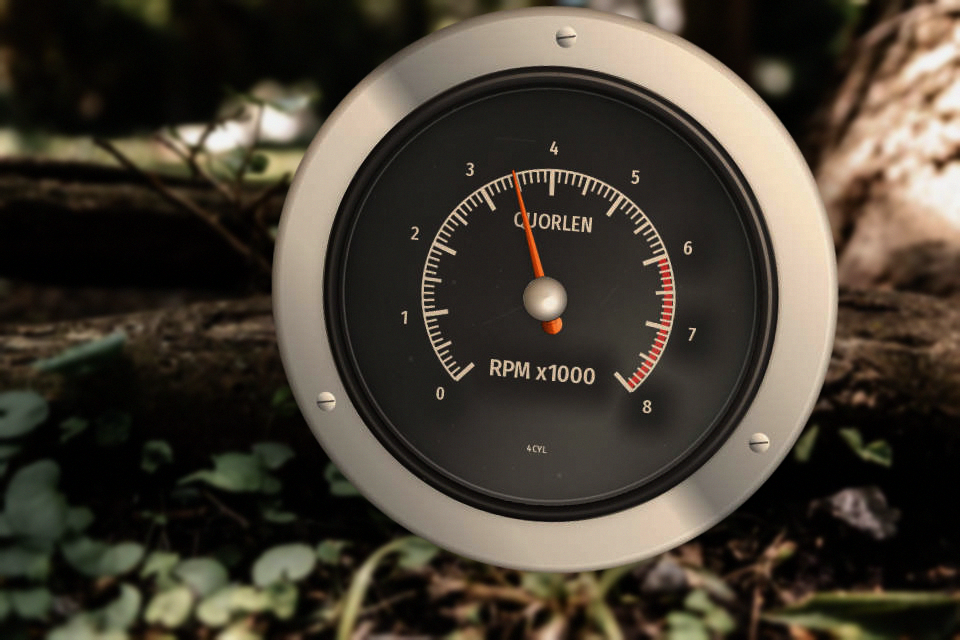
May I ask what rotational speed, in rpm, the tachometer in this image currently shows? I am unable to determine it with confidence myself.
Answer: 3500 rpm
